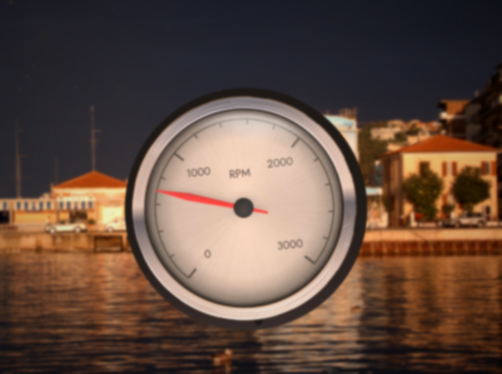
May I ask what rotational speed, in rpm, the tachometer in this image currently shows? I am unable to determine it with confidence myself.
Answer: 700 rpm
